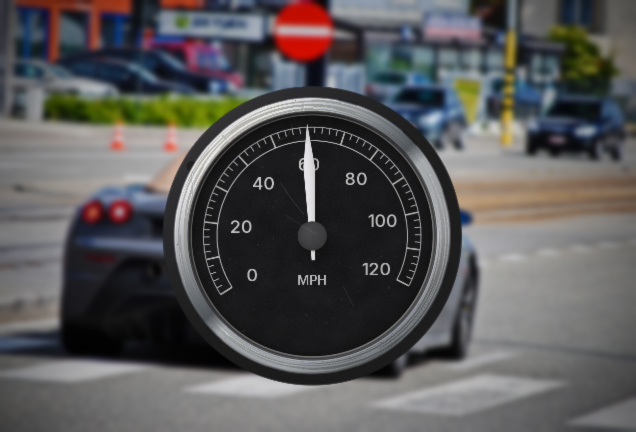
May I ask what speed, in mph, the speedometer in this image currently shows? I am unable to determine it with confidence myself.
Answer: 60 mph
